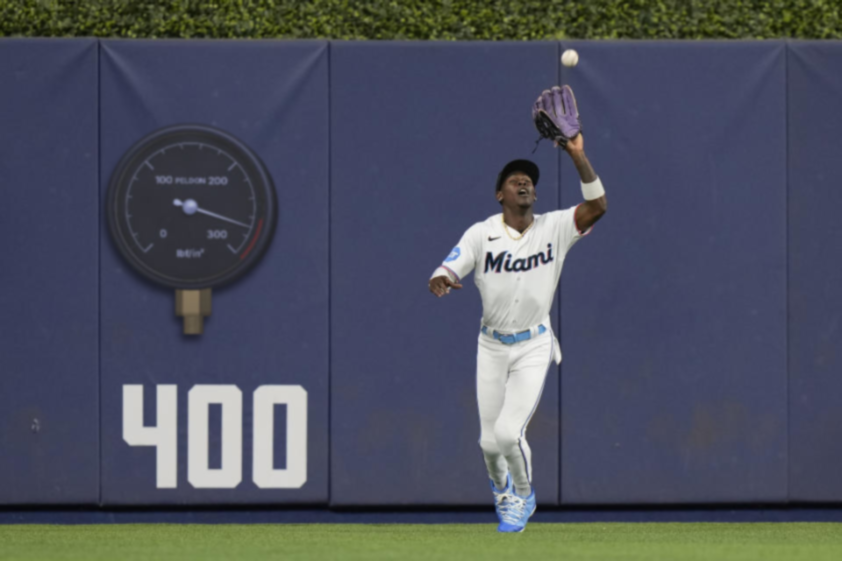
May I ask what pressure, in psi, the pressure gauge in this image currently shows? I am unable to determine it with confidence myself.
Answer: 270 psi
